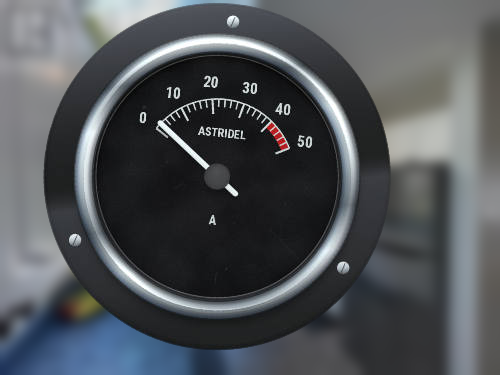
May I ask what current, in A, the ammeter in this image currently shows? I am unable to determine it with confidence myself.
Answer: 2 A
